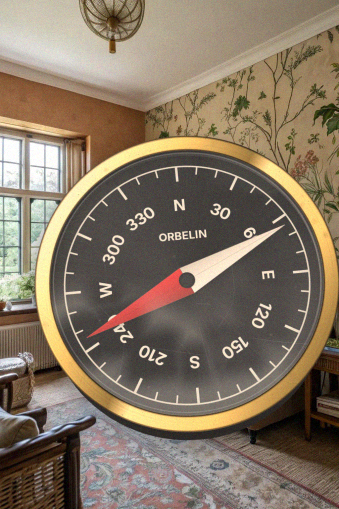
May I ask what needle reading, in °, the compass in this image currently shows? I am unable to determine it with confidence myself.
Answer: 245 °
